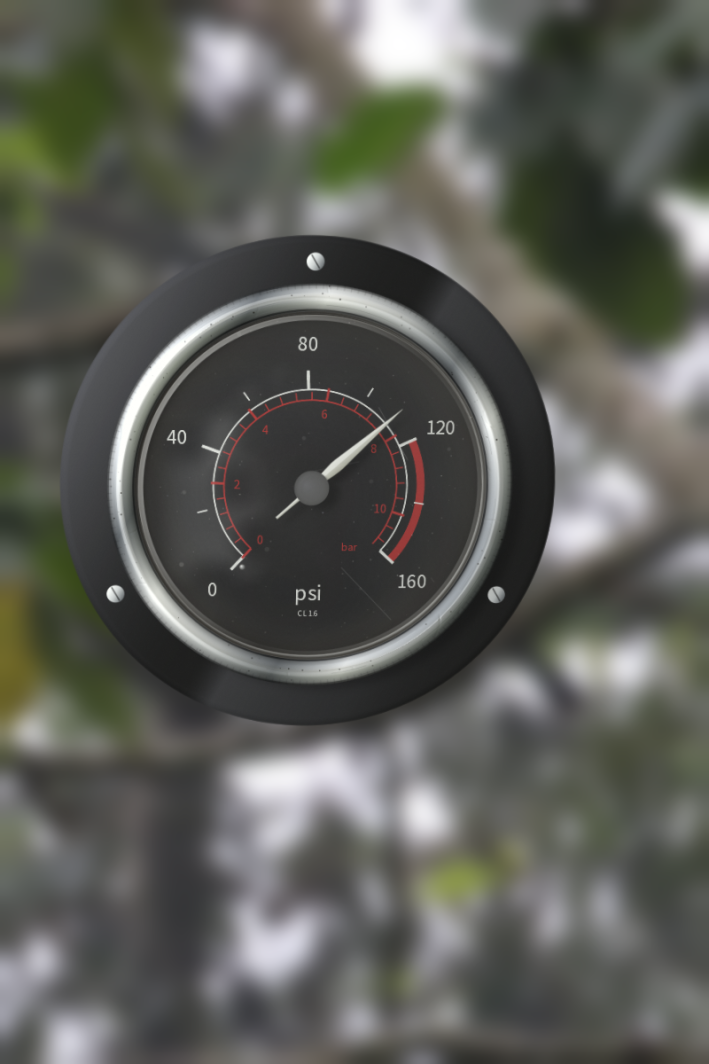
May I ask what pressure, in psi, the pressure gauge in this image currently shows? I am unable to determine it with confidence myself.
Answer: 110 psi
